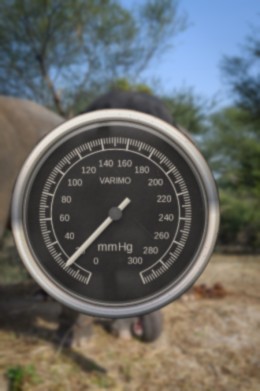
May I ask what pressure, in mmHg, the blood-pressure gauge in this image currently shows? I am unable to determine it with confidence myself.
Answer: 20 mmHg
